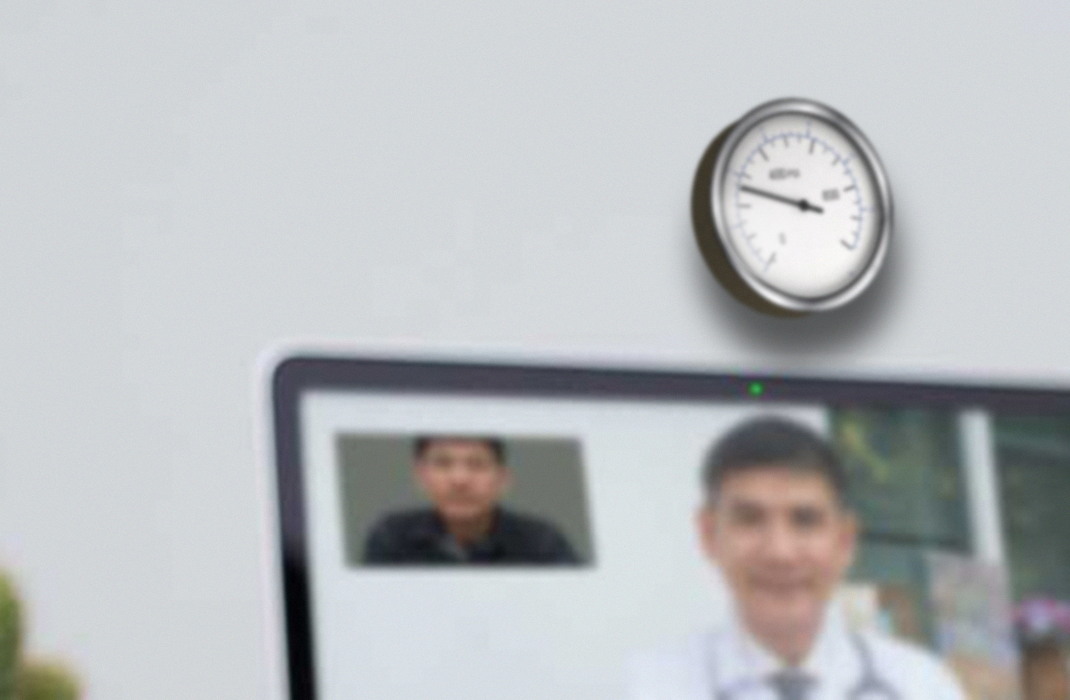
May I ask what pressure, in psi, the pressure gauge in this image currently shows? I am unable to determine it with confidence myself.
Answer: 250 psi
